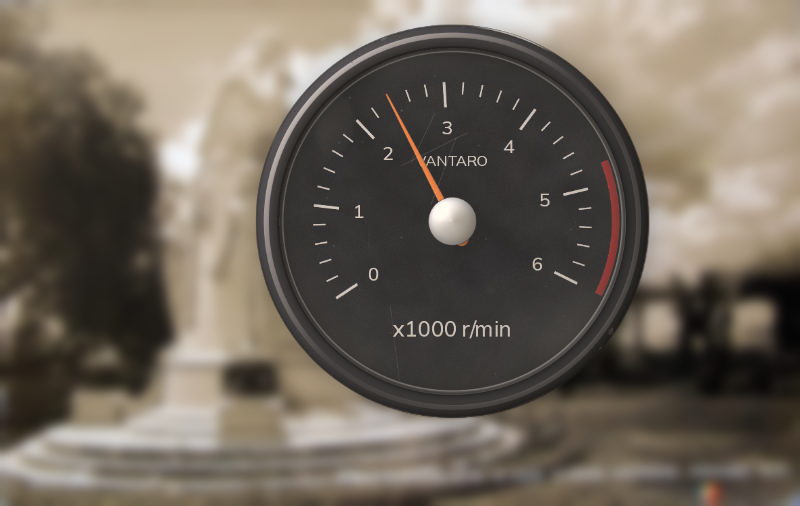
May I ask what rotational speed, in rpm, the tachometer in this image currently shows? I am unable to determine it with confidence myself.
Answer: 2400 rpm
